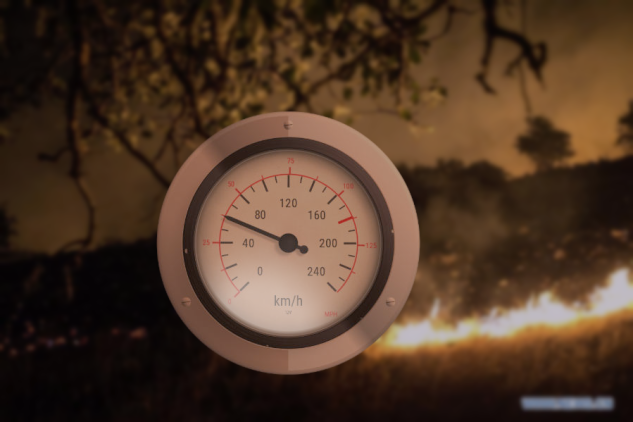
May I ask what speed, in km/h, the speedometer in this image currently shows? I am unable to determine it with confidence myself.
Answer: 60 km/h
